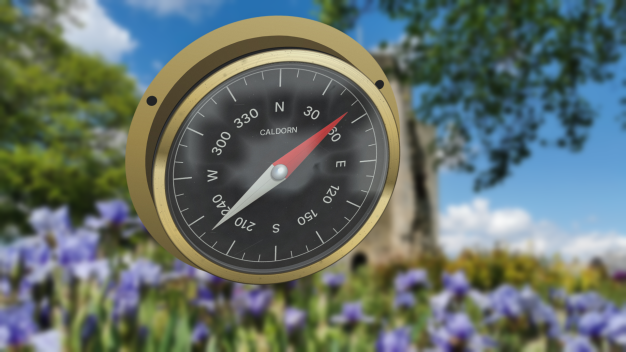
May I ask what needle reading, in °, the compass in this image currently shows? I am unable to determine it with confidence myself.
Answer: 50 °
